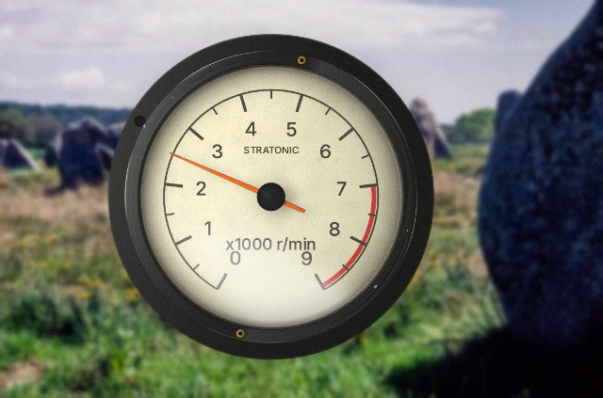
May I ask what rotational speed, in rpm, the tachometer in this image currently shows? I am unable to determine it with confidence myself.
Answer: 2500 rpm
